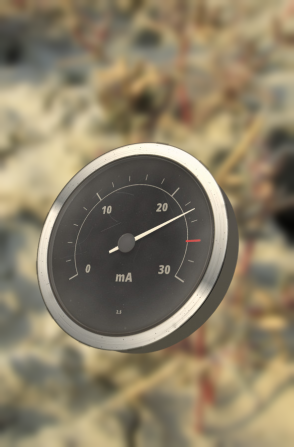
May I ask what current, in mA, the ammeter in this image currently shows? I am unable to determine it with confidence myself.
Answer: 23 mA
